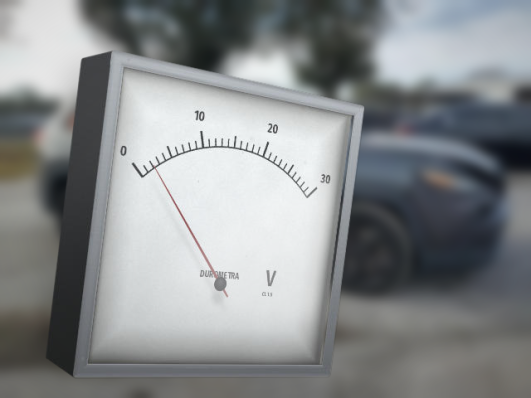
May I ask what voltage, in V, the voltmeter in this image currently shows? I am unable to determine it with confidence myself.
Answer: 2 V
